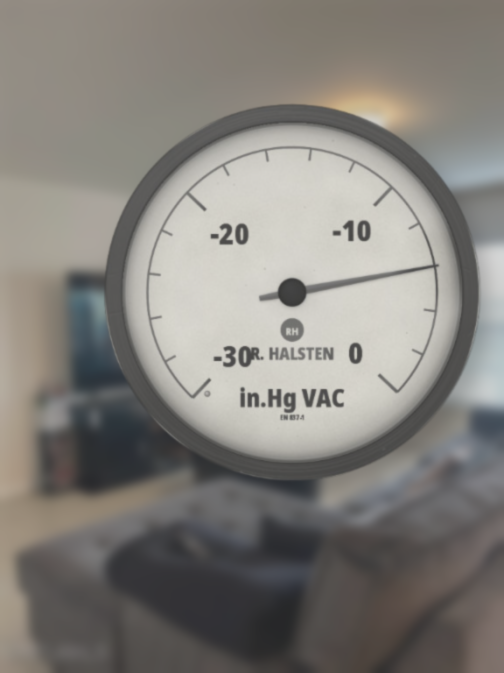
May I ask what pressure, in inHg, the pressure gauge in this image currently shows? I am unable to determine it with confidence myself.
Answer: -6 inHg
